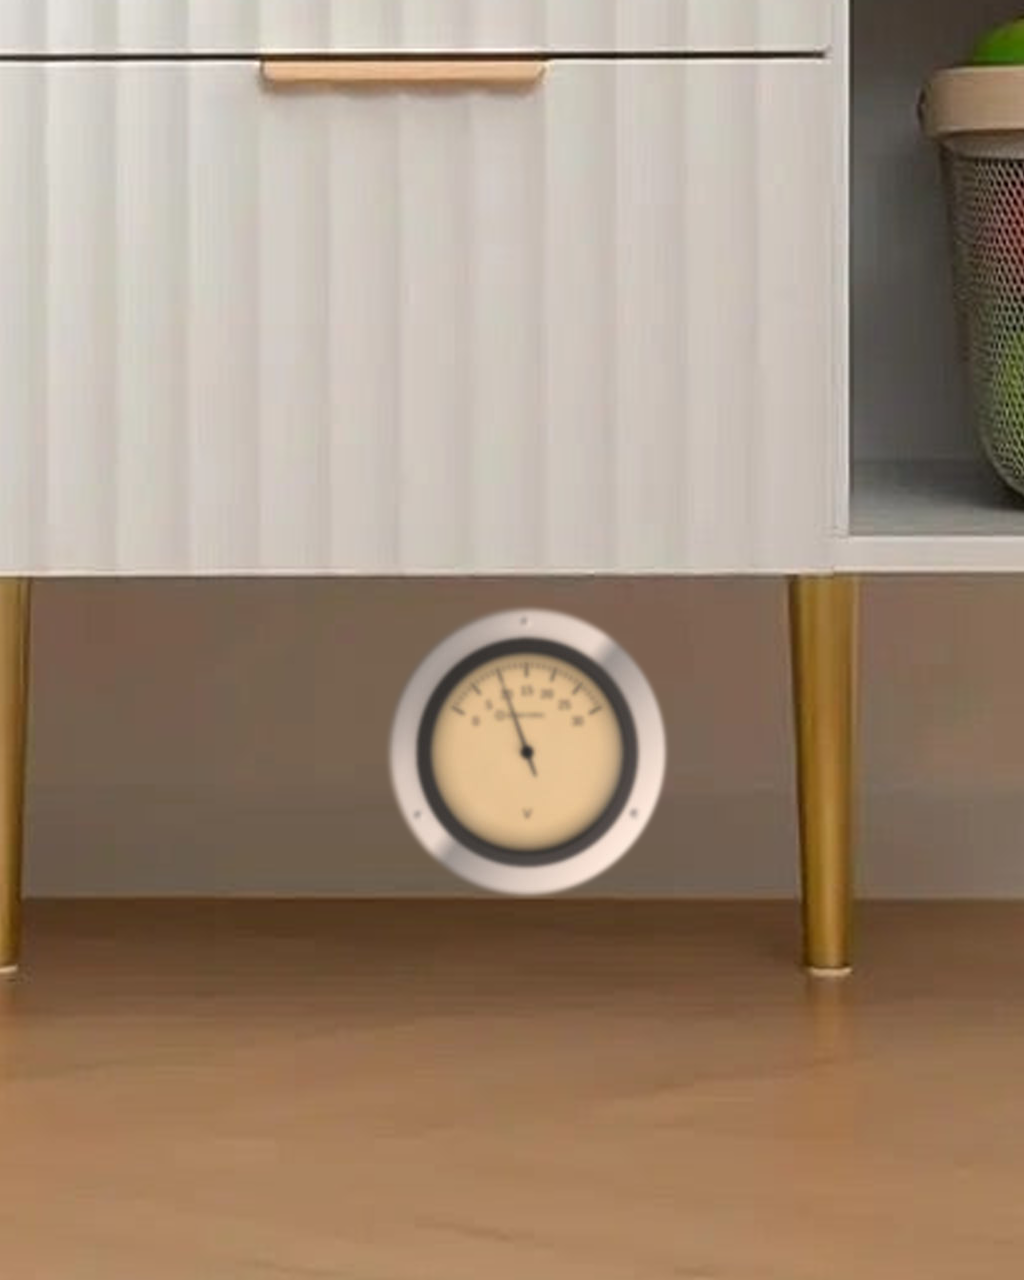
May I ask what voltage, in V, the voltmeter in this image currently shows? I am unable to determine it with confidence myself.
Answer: 10 V
